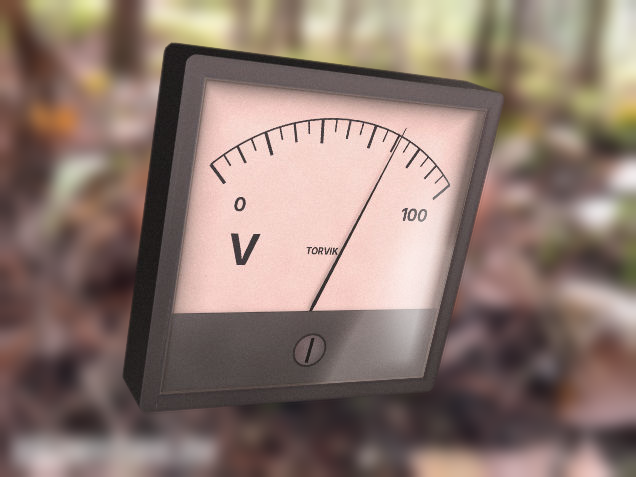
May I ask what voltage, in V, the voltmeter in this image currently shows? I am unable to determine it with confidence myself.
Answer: 70 V
